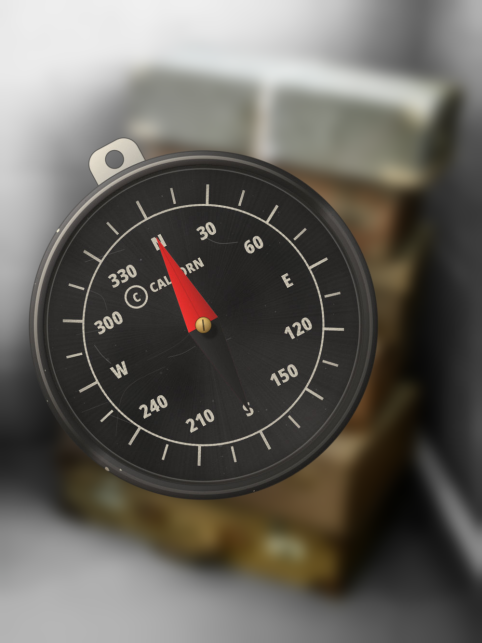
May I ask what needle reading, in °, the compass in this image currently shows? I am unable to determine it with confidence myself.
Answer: 0 °
